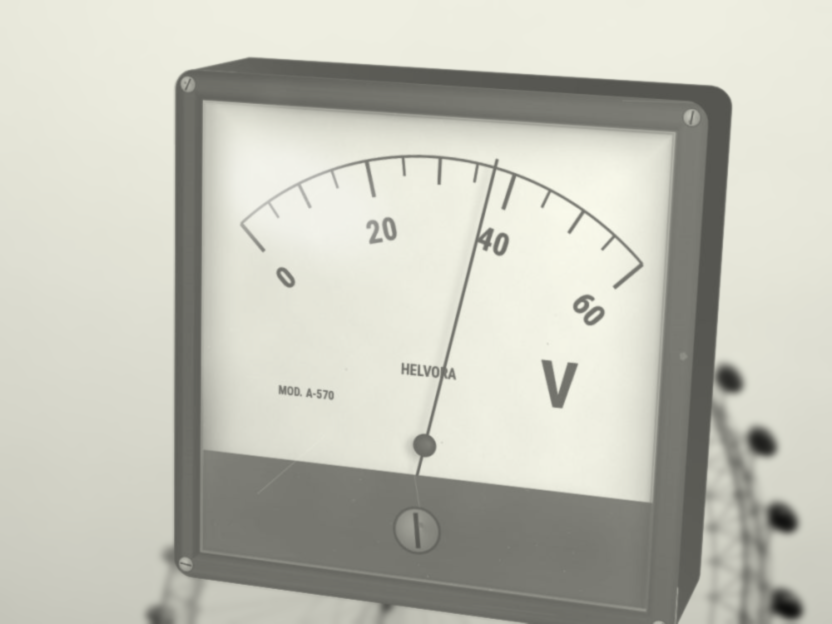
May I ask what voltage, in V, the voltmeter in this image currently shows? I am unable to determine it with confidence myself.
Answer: 37.5 V
